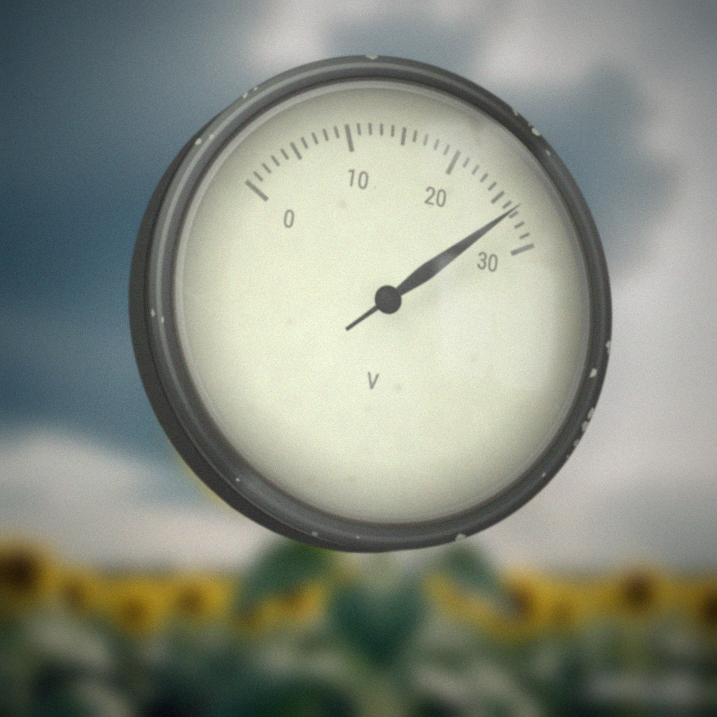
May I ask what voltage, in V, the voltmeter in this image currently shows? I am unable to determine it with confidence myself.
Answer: 26.5 V
